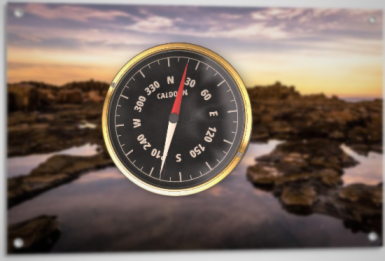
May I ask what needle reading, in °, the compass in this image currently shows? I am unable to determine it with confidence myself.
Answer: 20 °
